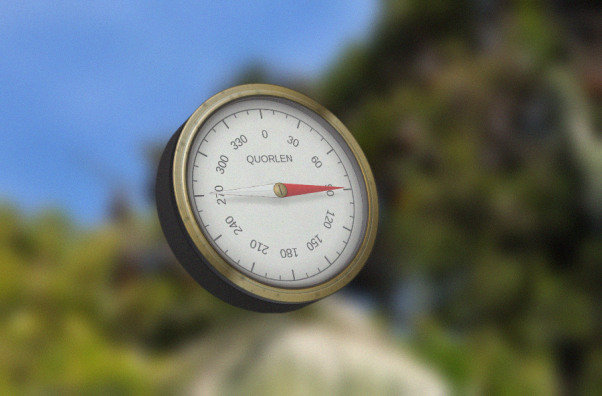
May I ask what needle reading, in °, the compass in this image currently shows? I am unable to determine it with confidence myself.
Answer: 90 °
